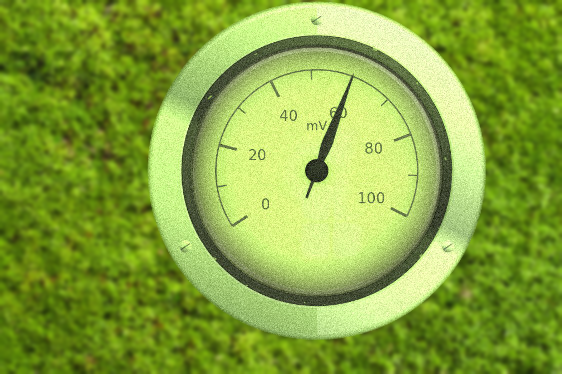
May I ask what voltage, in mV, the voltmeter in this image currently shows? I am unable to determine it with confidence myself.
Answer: 60 mV
